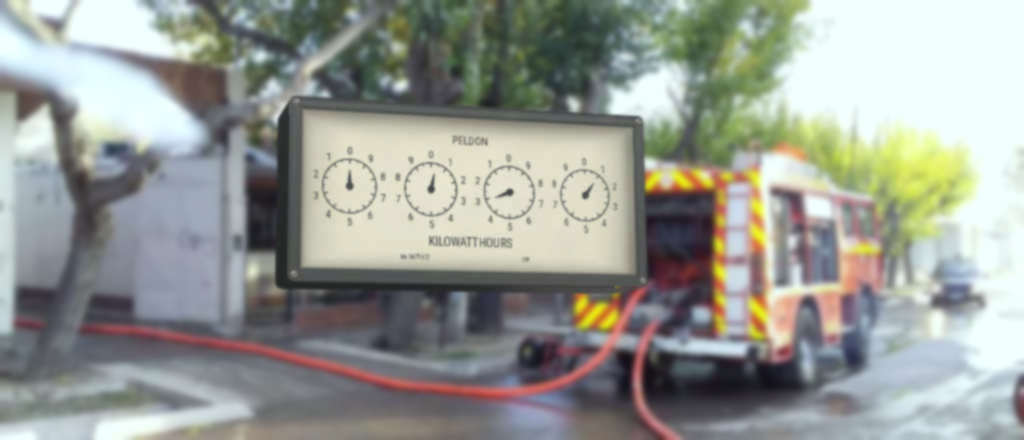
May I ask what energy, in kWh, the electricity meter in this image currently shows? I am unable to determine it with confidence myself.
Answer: 31 kWh
